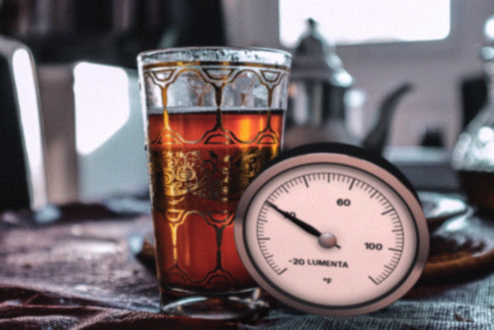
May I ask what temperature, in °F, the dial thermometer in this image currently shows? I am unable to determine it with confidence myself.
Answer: 20 °F
